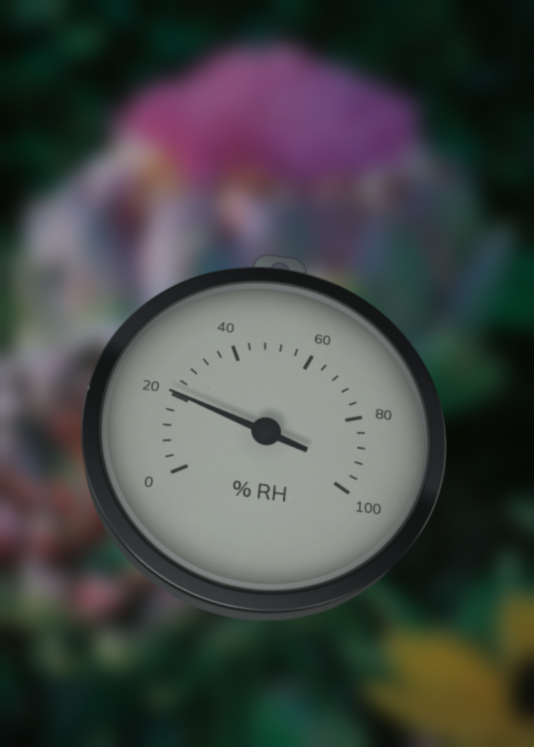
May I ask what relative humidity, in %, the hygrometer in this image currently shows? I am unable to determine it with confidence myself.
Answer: 20 %
